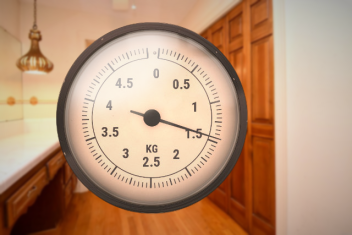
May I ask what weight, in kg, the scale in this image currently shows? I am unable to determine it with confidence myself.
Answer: 1.45 kg
